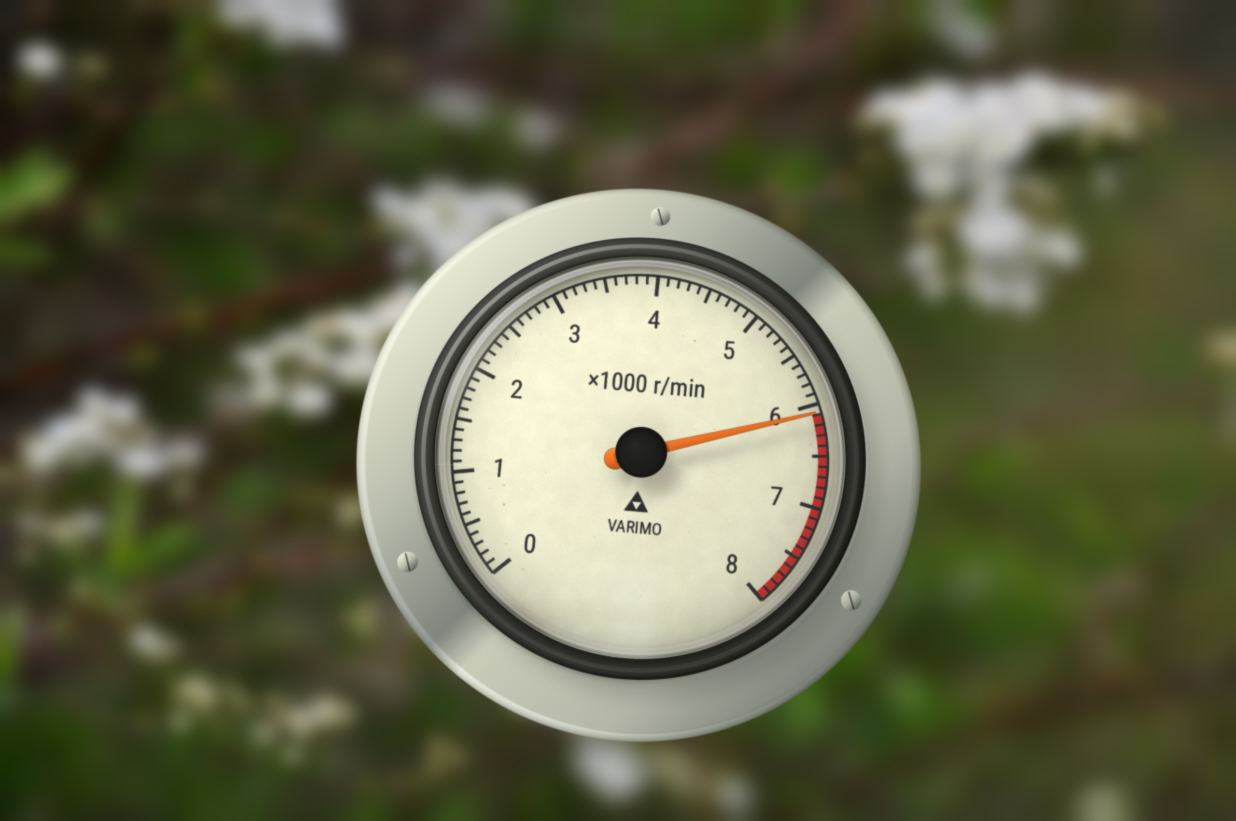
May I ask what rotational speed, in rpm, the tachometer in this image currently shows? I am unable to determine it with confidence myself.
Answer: 6100 rpm
